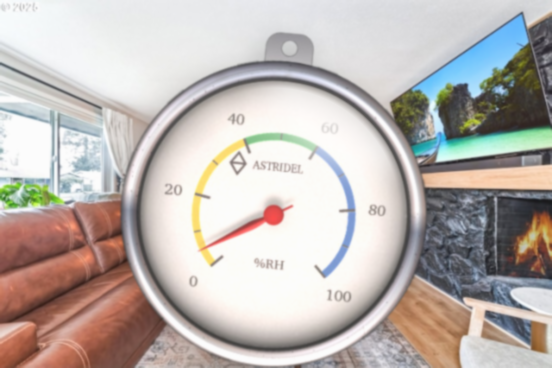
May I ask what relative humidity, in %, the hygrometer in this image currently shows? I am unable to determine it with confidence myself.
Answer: 5 %
